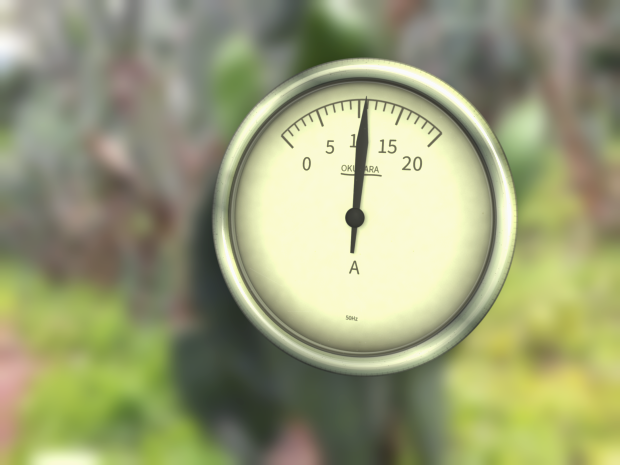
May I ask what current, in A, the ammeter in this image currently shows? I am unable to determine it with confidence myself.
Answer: 11 A
